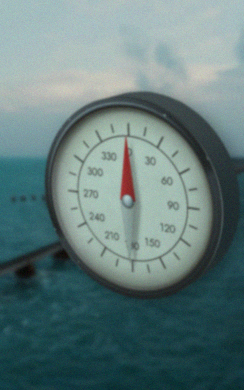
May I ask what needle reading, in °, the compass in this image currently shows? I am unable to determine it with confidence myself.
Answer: 0 °
